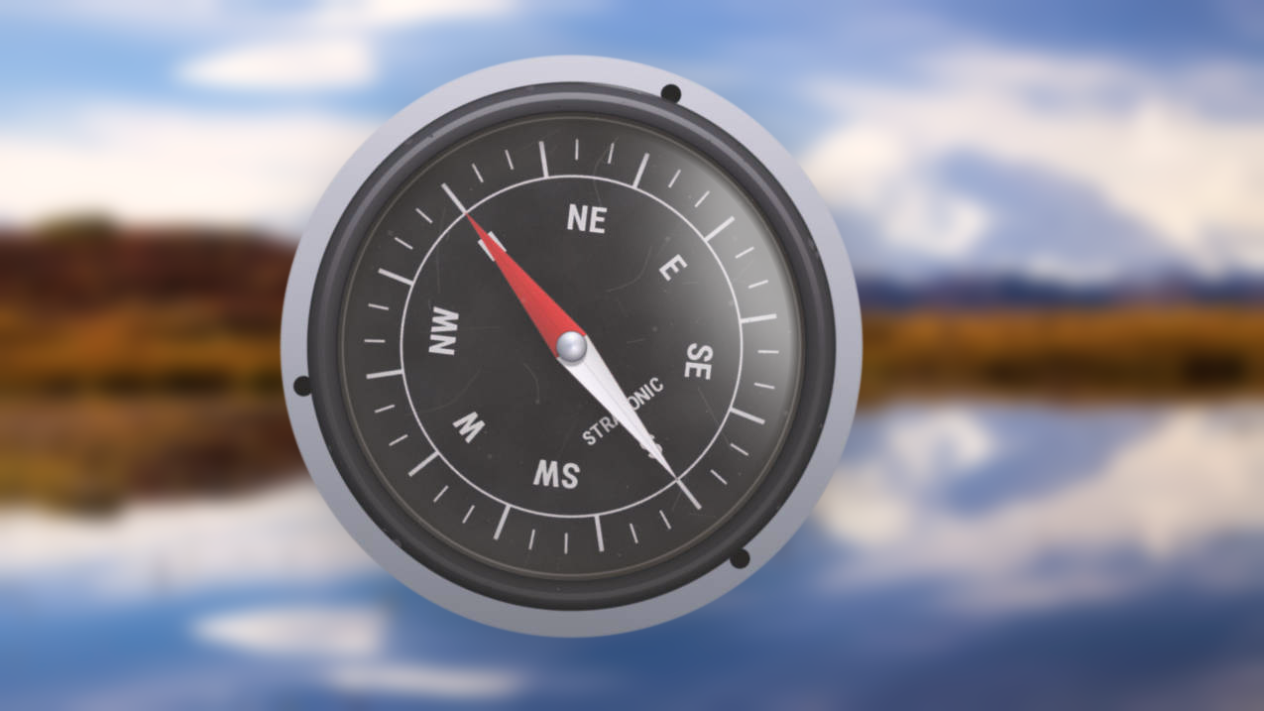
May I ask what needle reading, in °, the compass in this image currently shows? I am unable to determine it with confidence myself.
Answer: 0 °
